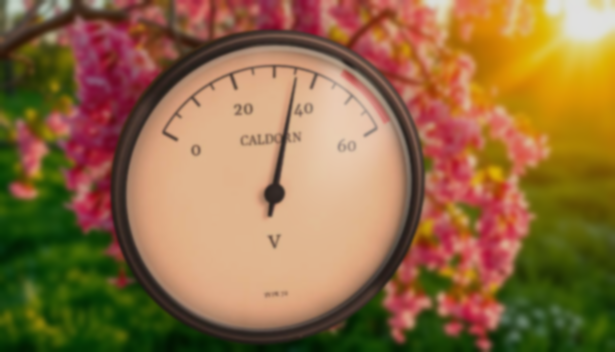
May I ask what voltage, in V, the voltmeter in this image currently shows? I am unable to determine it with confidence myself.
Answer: 35 V
